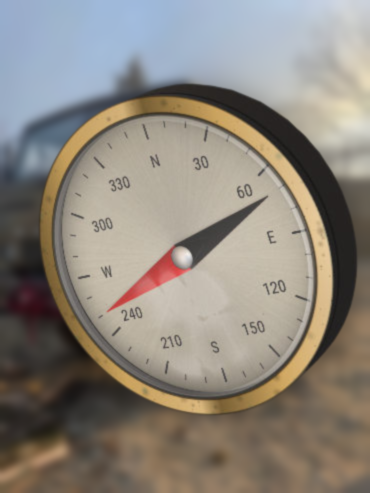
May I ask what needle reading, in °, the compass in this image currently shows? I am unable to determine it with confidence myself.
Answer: 250 °
